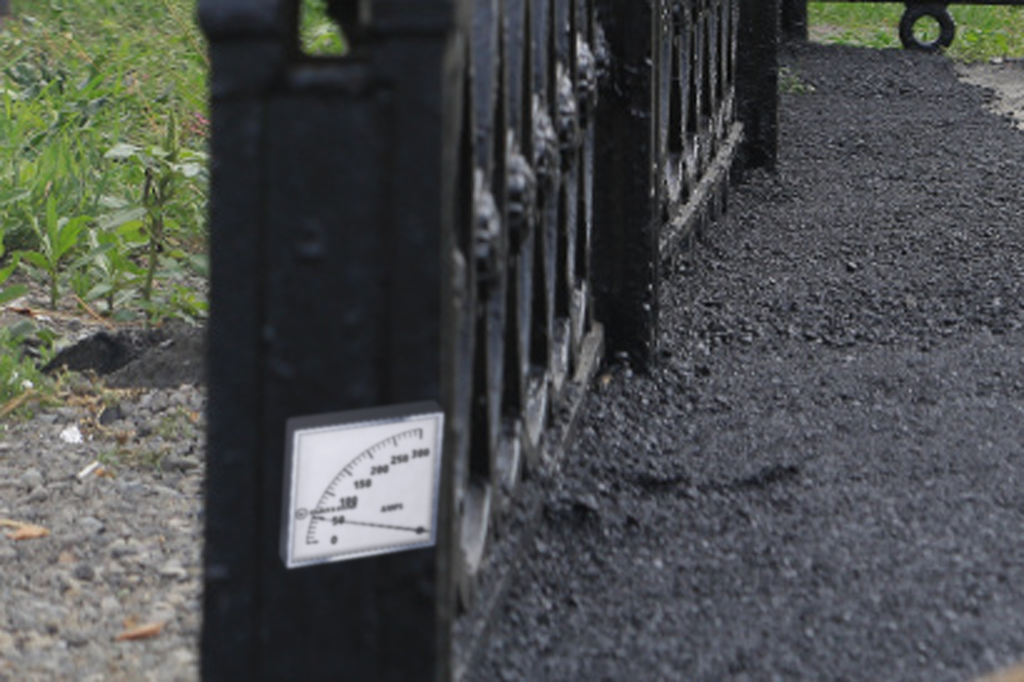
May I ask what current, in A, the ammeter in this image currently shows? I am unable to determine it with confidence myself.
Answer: 50 A
